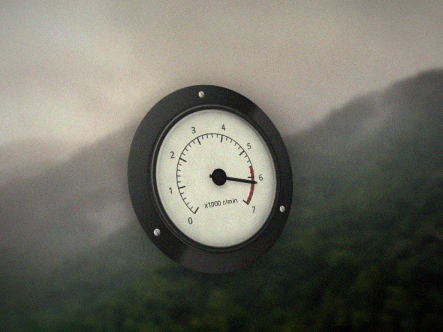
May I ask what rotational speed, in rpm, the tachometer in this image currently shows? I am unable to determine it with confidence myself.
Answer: 6200 rpm
